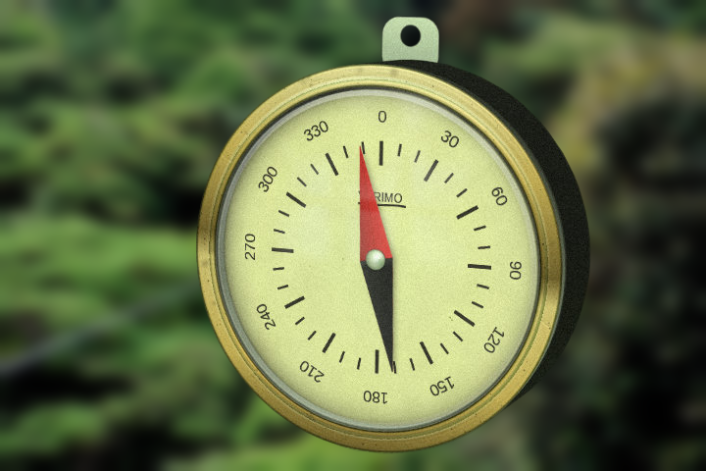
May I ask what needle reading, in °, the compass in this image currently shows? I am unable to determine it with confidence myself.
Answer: 350 °
